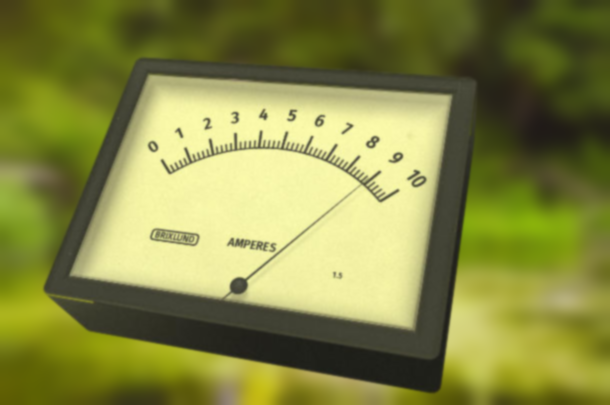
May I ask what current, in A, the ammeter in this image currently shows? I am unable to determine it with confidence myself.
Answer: 9 A
